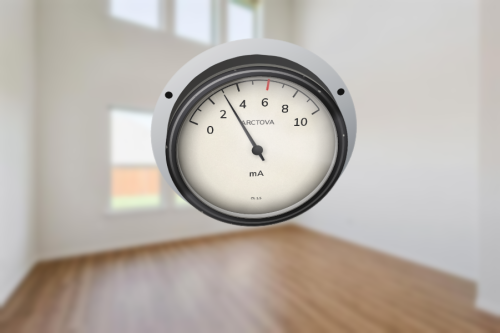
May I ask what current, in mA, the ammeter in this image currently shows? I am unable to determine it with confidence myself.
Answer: 3 mA
